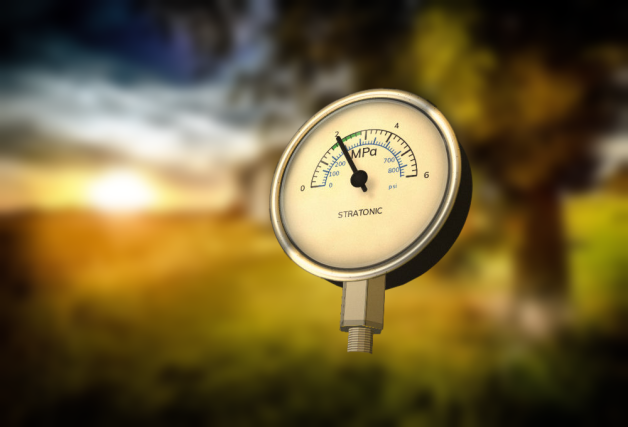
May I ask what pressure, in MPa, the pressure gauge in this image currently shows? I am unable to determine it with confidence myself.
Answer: 2 MPa
